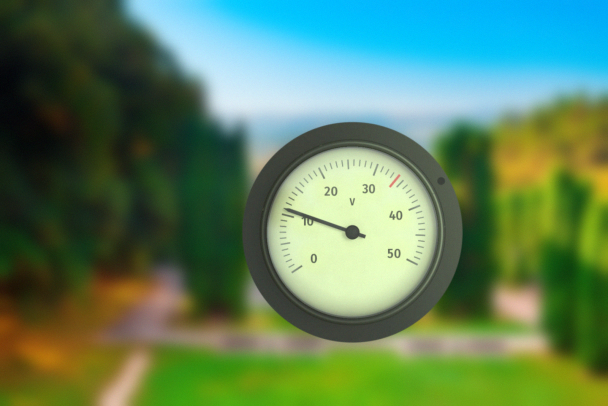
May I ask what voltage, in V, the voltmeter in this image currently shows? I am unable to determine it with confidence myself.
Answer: 11 V
